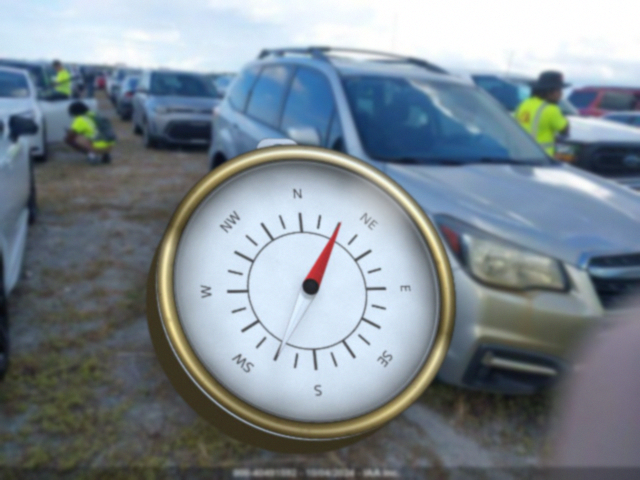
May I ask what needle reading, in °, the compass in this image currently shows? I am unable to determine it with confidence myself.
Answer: 30 °
